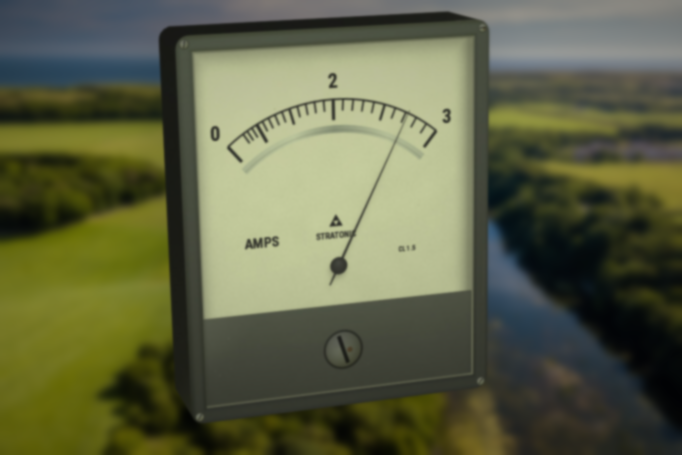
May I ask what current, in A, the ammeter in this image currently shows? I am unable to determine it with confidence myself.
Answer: 2.7 A
